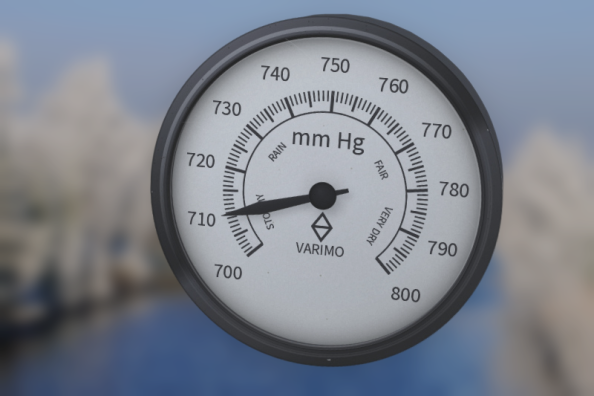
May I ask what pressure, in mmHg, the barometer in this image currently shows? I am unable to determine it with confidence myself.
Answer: 710 mmHg
